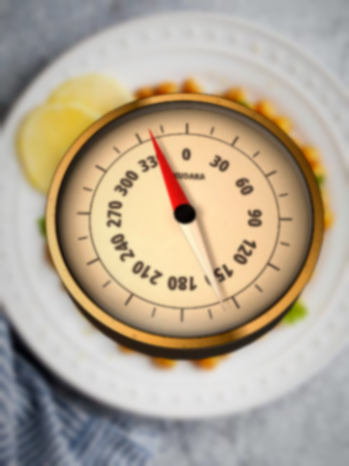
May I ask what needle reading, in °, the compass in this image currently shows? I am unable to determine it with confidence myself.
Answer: 337.5 °
